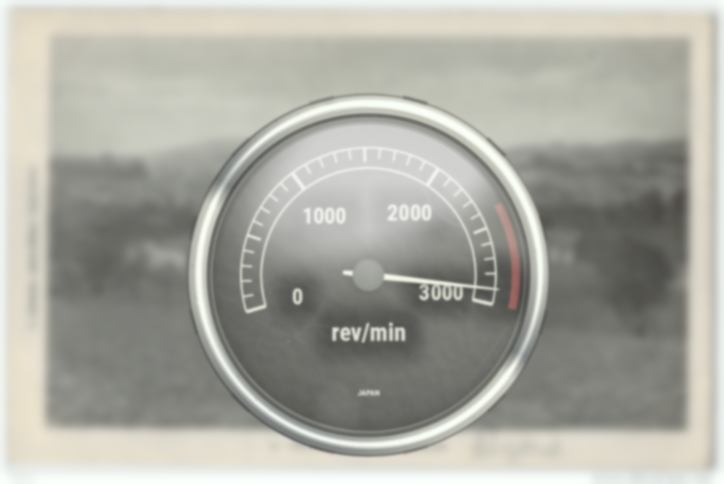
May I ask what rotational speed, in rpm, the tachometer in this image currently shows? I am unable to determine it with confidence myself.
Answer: 2900 rpm
